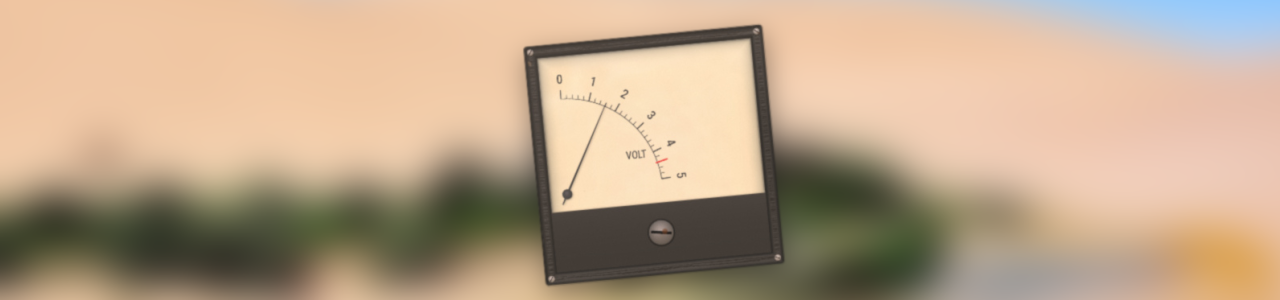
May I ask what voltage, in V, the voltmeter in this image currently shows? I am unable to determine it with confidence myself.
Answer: 1.6 V
